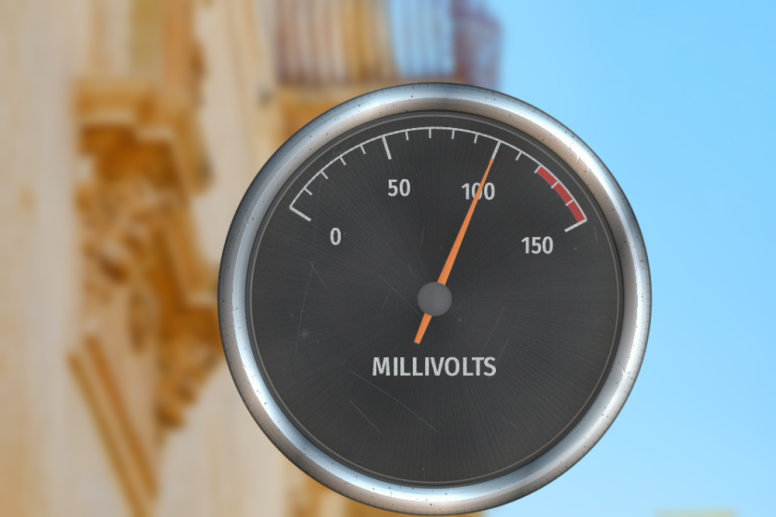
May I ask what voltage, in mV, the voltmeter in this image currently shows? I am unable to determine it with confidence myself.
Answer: 100 mV
